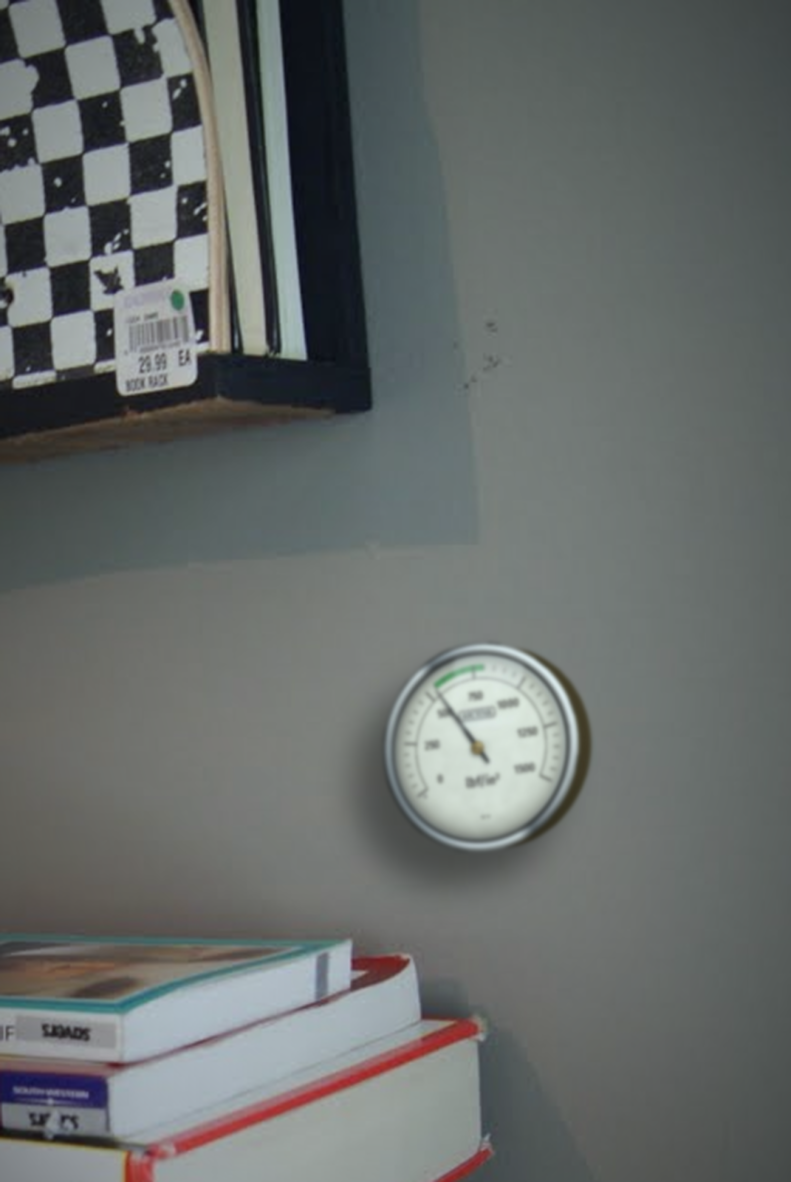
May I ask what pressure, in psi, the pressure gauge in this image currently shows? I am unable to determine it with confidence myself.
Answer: 550 psi
